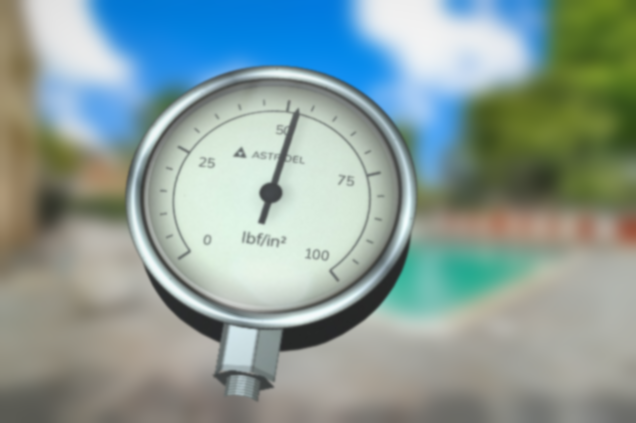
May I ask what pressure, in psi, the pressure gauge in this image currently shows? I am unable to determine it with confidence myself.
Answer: 52.5 psi
